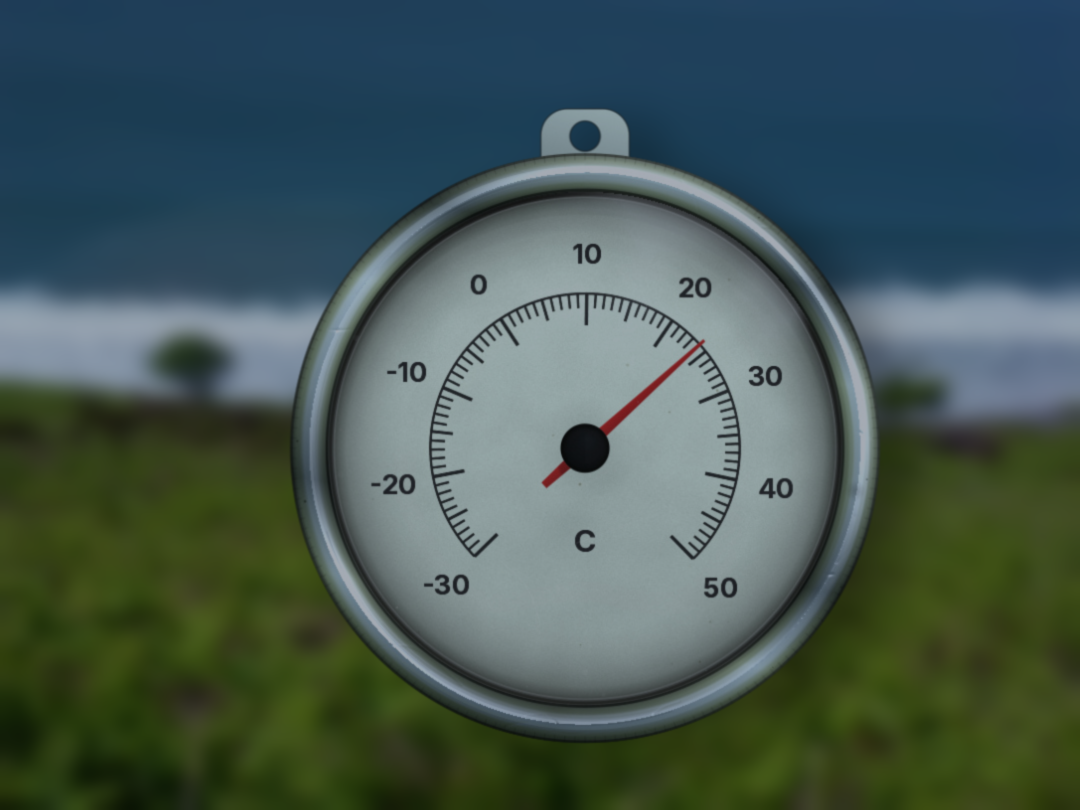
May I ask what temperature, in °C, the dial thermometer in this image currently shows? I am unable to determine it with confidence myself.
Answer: 24 °C
